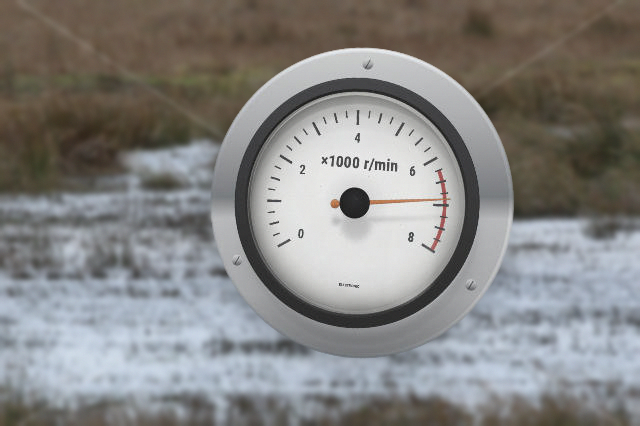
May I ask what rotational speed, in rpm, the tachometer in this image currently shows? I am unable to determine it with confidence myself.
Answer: 6875 rpm
